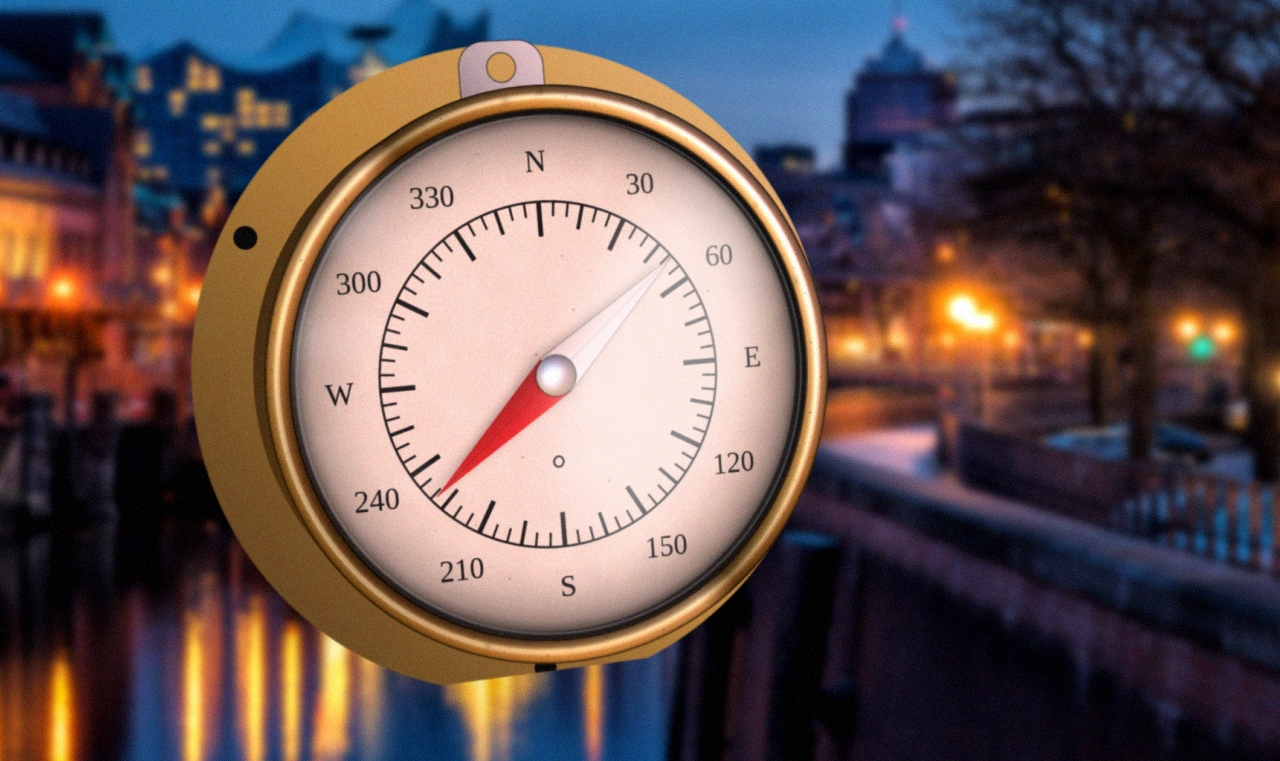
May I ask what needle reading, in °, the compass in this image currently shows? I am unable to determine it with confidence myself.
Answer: 230 °
